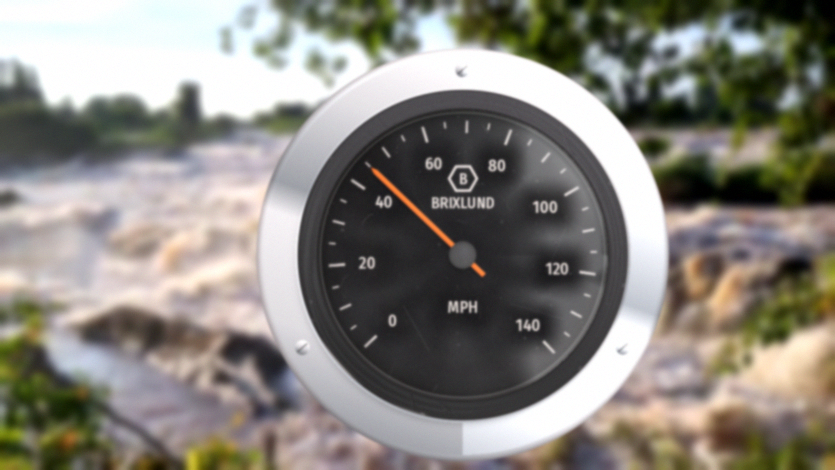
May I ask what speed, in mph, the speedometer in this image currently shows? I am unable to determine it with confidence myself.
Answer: 45 mph
